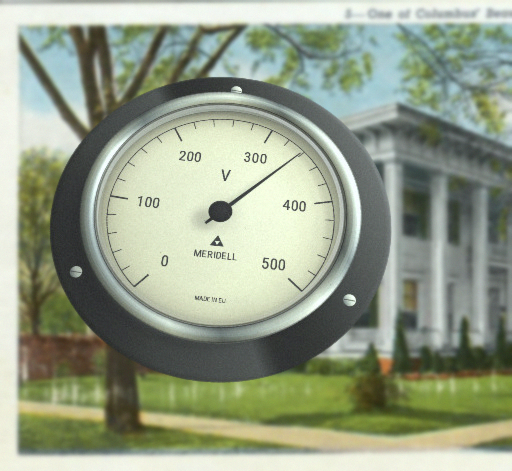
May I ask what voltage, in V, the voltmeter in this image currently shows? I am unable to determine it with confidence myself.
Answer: 340 V
